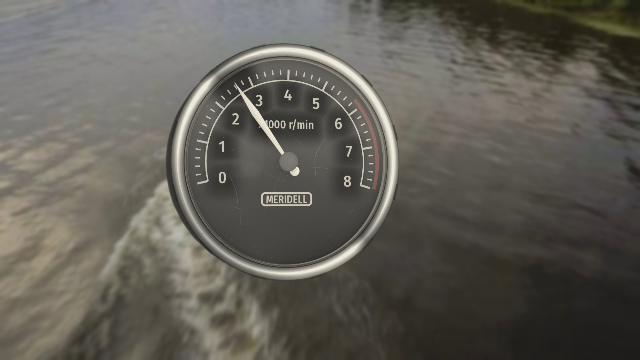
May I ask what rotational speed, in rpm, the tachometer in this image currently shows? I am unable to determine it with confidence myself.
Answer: 2600 rpm
